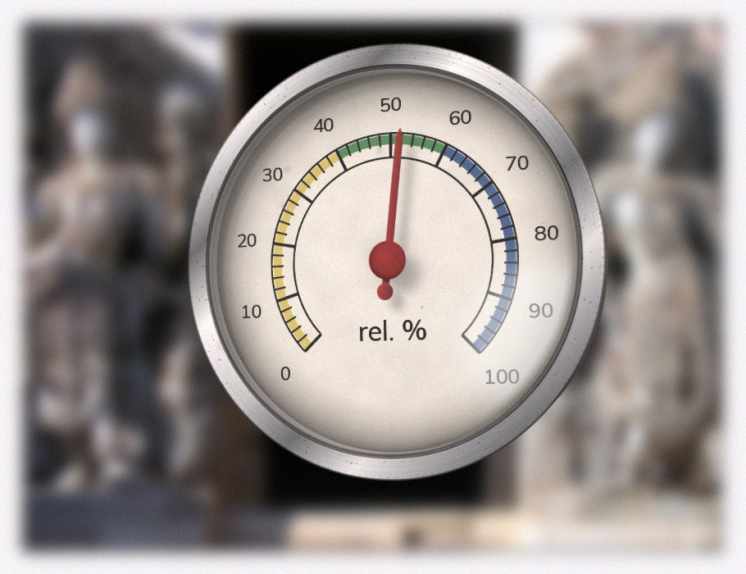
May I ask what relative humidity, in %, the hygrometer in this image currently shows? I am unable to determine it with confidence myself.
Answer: 52 %
